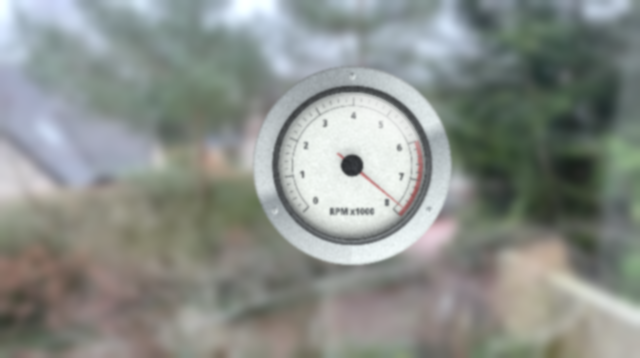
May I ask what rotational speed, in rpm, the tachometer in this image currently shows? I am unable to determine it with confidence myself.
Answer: 7800 rpm
